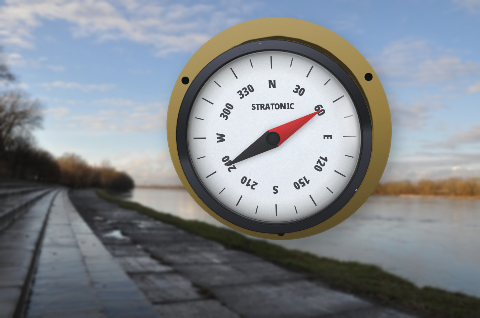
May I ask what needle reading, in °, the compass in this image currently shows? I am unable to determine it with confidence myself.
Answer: 60 °
